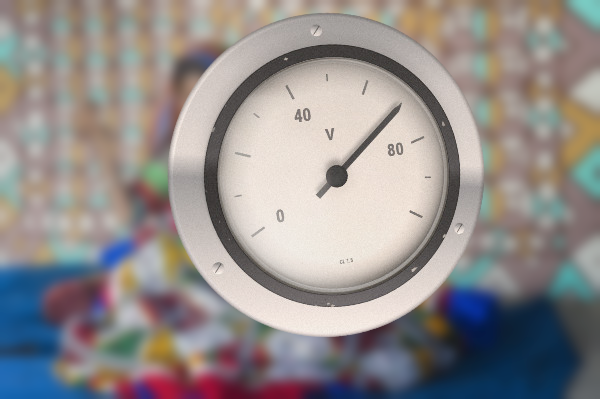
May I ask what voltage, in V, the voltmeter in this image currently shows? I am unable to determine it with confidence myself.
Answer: 70 V
